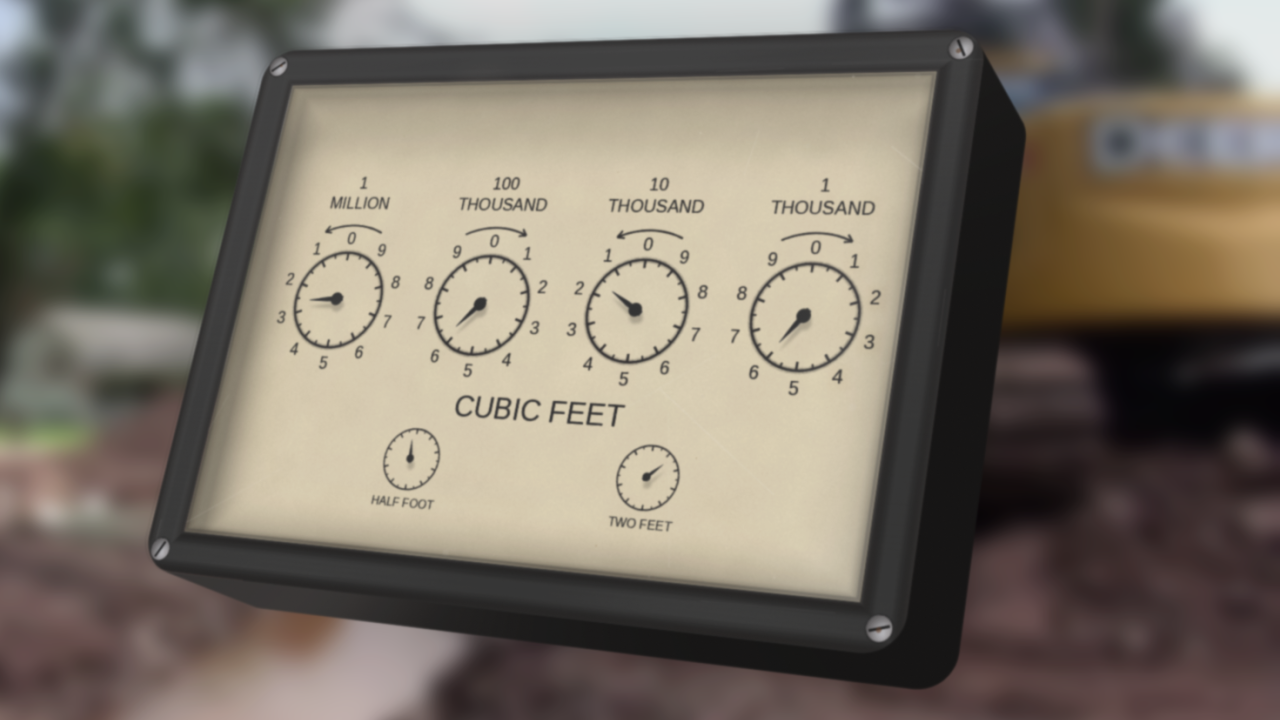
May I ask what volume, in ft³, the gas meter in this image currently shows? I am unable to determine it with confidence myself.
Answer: 261600 ft³
